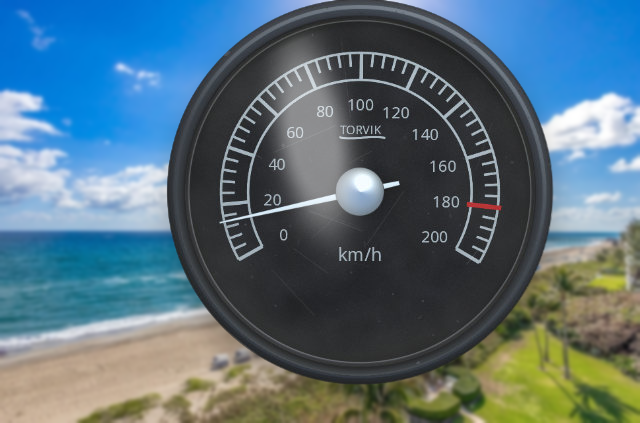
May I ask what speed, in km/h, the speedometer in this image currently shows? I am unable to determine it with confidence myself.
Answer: 14 km/h
